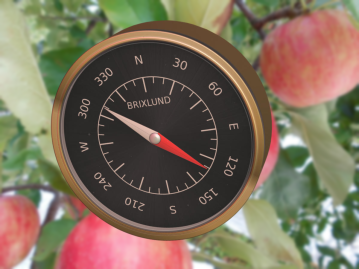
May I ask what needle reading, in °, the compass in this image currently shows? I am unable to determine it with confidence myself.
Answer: 130 °
